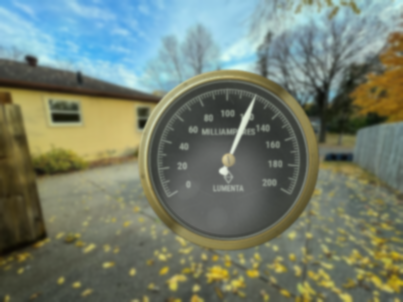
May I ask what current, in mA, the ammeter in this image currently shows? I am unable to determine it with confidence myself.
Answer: 120 mA
